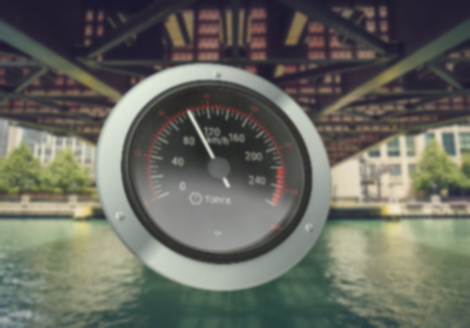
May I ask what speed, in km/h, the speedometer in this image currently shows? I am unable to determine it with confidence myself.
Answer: 100 km/h
